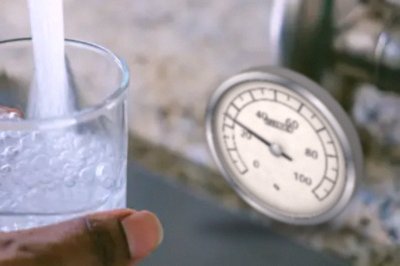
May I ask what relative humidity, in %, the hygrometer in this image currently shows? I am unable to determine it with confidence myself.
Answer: 25 %
